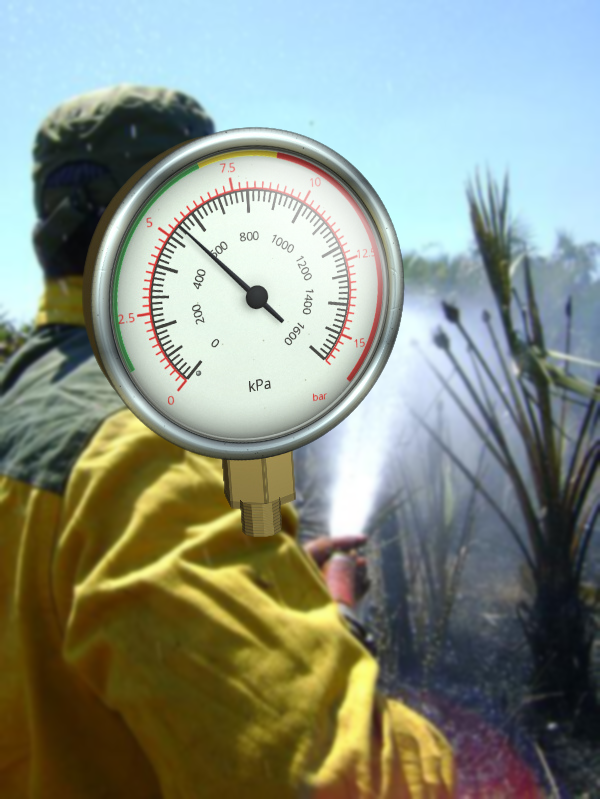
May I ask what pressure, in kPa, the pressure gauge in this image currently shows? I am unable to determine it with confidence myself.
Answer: 540 kPa
